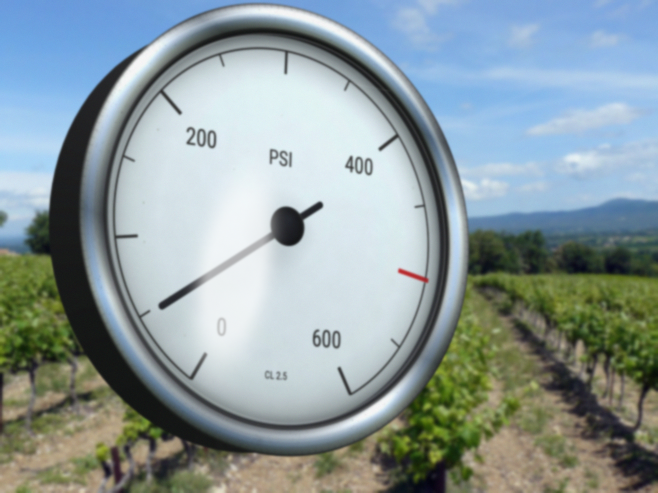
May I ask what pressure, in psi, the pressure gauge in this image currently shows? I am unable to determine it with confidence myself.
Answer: 50 psi
